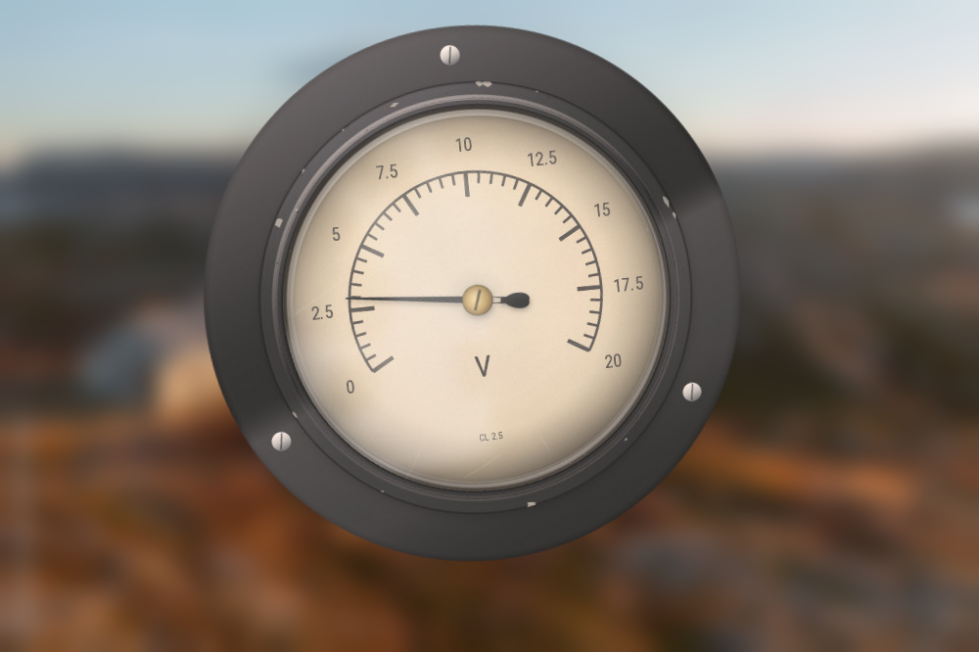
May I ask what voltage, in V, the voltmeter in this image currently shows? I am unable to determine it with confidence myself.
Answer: 3 V
